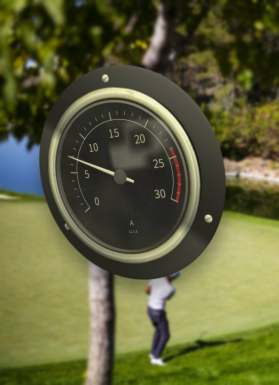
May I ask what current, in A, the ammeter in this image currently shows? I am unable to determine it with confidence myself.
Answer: 7 A
